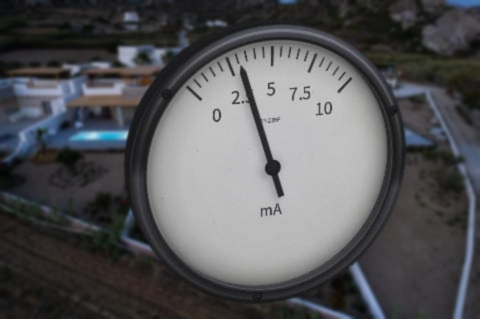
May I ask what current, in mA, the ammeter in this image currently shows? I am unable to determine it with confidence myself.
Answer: 3 mA
